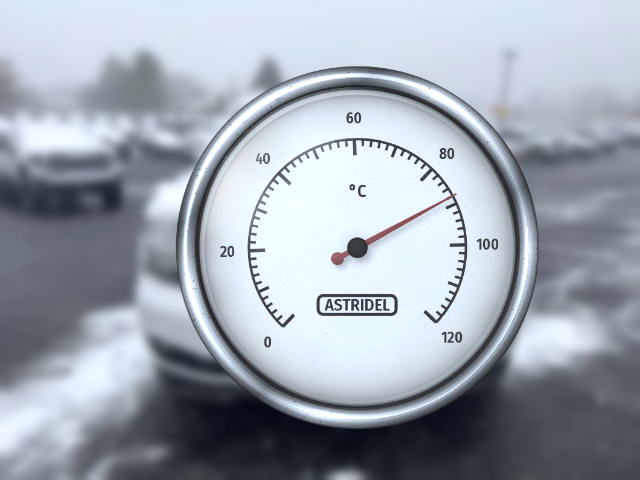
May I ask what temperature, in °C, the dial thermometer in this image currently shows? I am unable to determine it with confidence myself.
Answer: 88 °C
